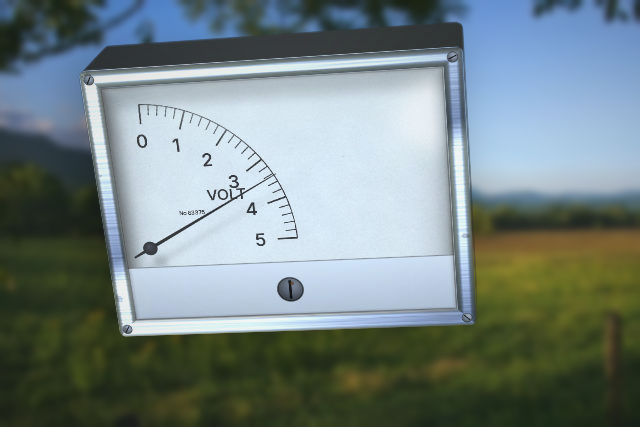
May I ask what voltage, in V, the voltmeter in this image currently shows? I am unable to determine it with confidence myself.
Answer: 3.4 V
